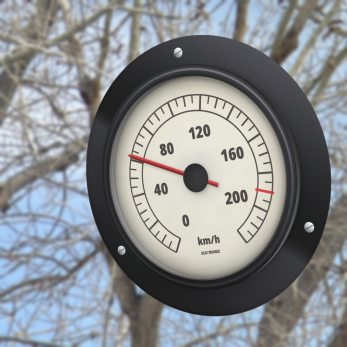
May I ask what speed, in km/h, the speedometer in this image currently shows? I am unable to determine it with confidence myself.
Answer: 62.5 km/h
